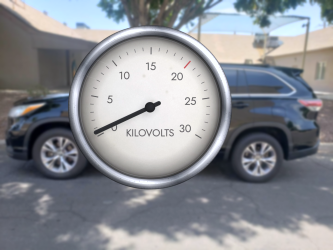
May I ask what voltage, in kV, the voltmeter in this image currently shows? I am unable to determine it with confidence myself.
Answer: 0.5 kV
